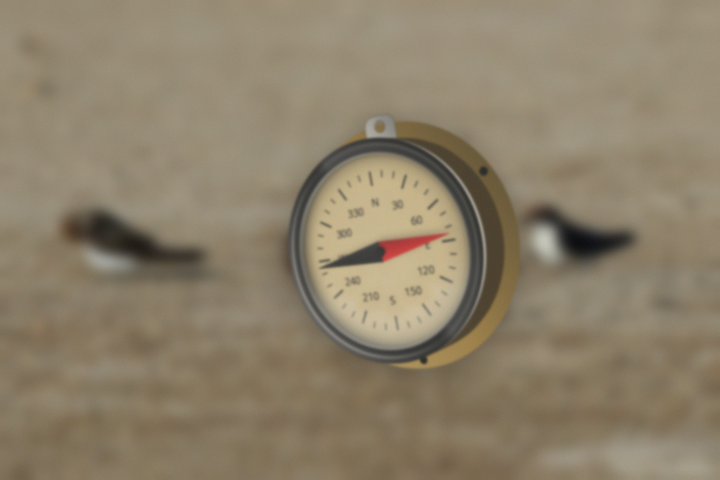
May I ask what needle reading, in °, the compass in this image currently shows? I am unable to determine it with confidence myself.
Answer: 85 °
